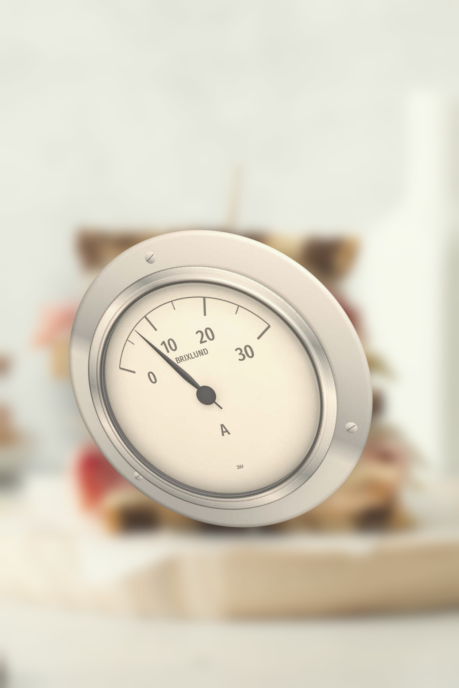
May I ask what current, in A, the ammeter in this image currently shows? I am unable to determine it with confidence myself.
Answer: 7.5 A
